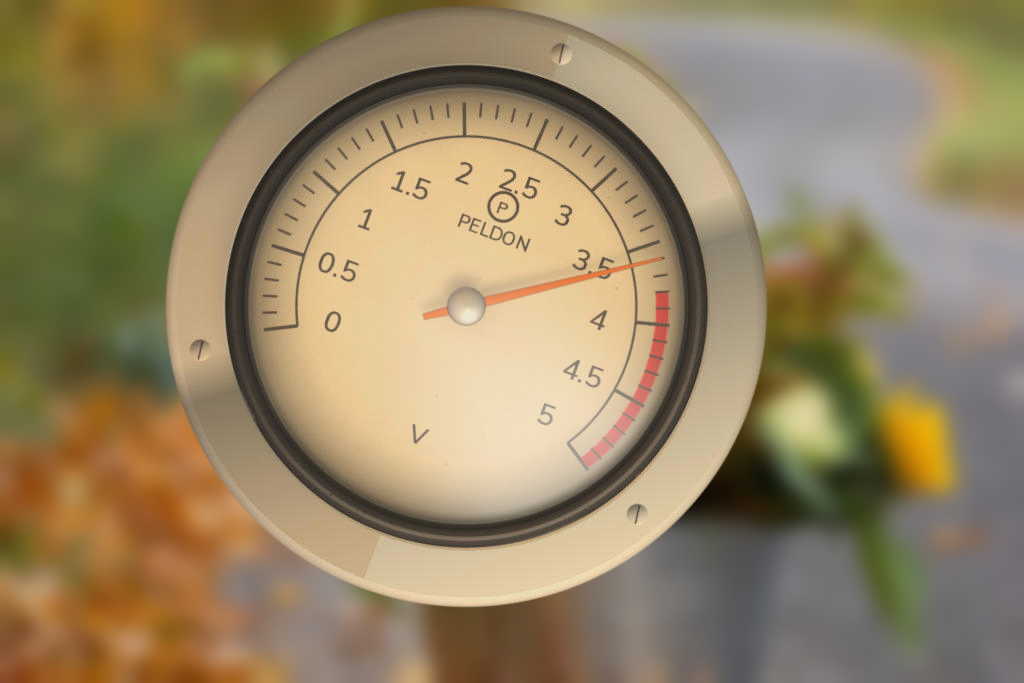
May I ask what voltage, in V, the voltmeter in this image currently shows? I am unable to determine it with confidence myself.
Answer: 3.6 V
